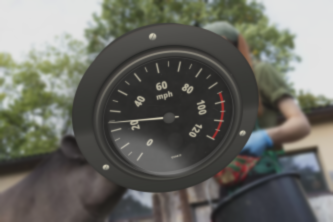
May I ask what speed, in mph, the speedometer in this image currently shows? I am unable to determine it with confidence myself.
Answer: 25 mph
